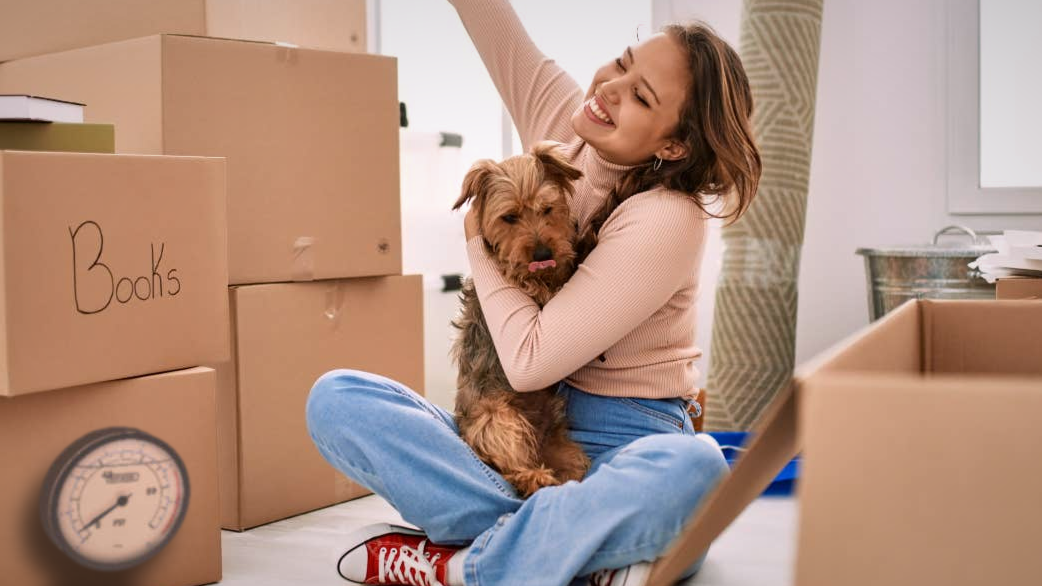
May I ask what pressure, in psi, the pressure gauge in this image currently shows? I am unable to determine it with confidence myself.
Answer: 5 psi
